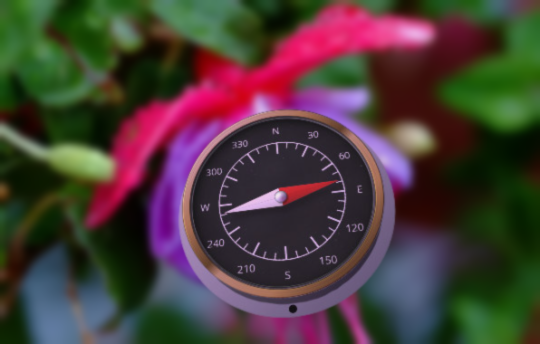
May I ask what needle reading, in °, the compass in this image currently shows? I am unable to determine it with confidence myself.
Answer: 80 °
